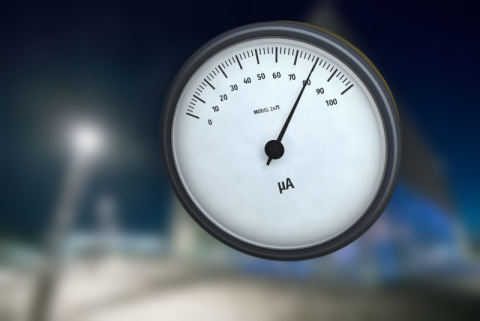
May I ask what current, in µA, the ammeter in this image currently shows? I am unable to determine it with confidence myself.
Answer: 80 µA
